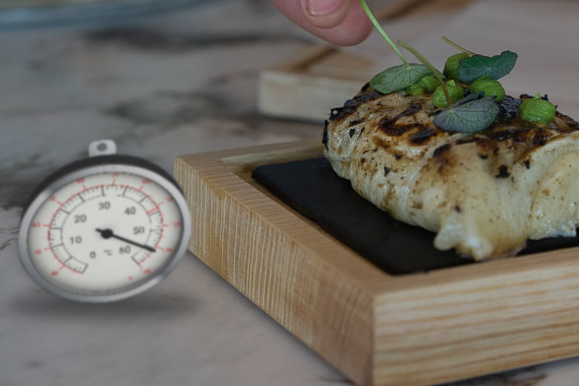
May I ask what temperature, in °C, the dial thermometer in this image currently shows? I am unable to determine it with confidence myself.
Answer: 55 °C
